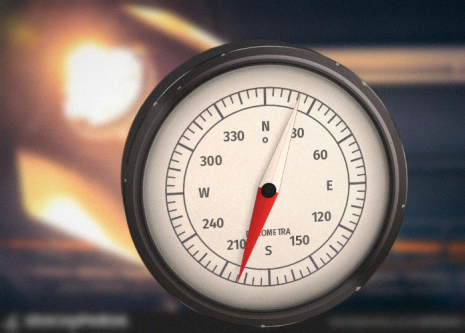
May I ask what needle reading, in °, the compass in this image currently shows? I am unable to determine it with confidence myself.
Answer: 200 °
